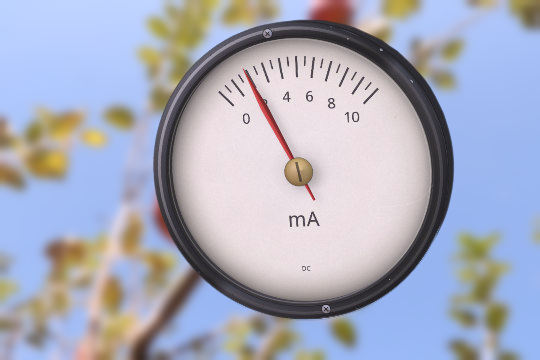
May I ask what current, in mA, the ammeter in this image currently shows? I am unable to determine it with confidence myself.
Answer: 2 mA
